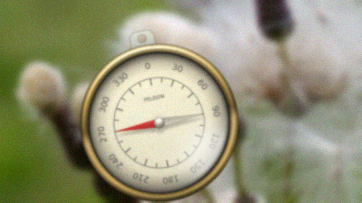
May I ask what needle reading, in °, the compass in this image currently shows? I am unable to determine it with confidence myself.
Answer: 270 °
